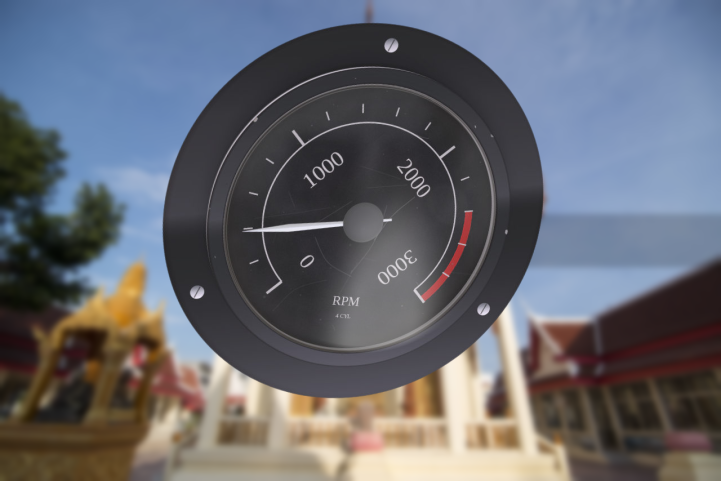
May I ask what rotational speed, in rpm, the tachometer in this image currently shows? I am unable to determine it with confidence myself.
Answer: 400 rpm
